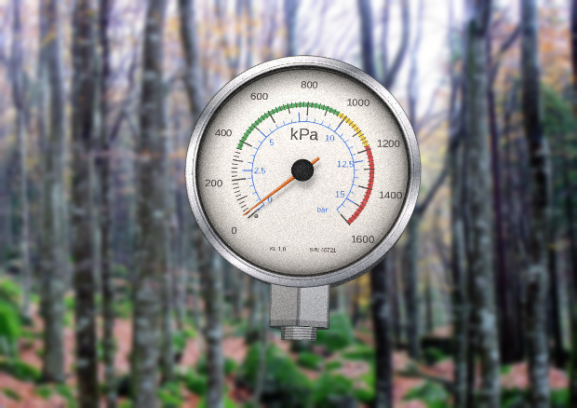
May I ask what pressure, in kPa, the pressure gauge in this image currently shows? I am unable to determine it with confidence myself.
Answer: 20 kPa
